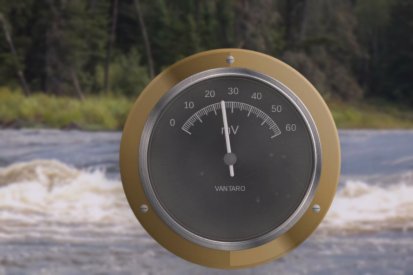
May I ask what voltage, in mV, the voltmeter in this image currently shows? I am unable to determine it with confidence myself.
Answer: 25 mV
